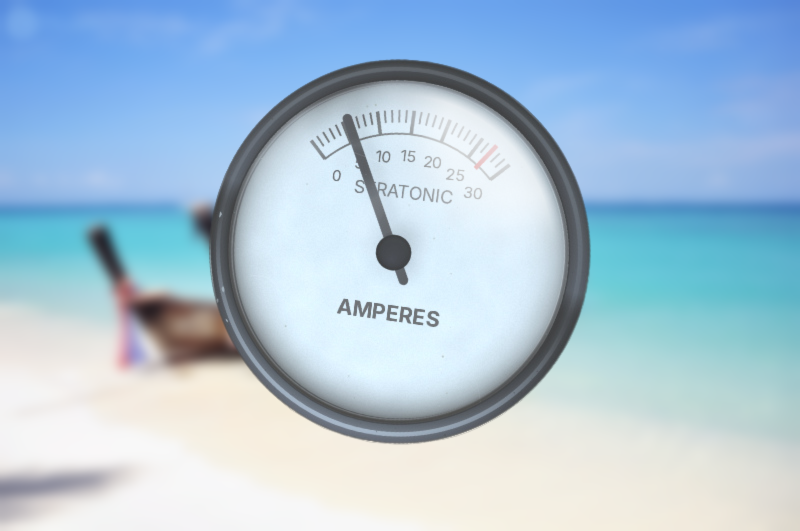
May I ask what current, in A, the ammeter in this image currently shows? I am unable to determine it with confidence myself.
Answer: 6 A
